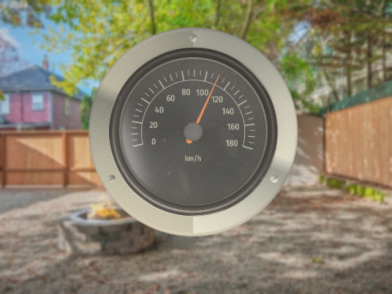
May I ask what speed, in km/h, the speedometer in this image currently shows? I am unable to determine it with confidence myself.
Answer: 110 km/h
